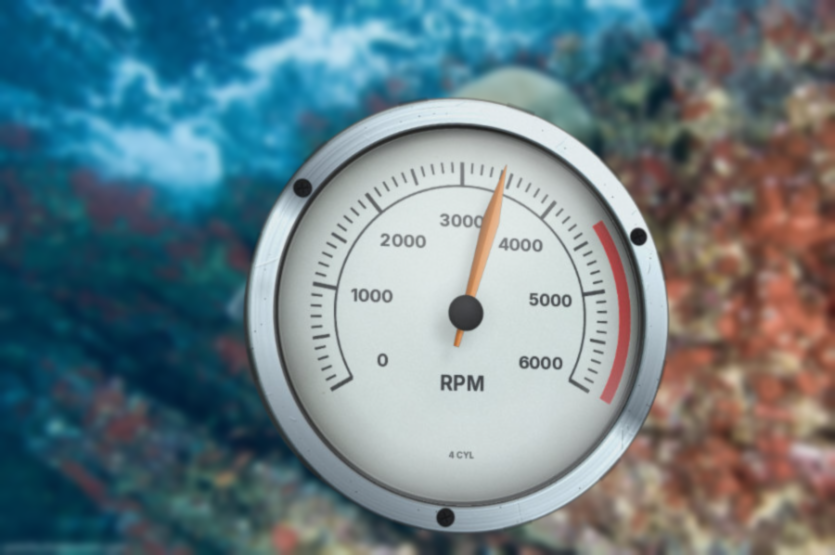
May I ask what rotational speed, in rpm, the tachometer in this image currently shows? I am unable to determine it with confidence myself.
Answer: 3400 rpm
